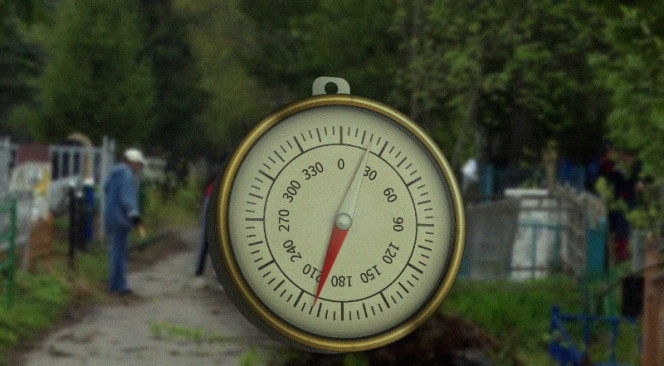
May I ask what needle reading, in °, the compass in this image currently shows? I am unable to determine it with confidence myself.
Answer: 200 °
